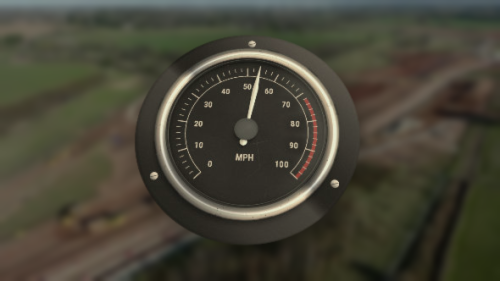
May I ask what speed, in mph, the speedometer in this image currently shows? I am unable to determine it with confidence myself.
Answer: 54 mph
